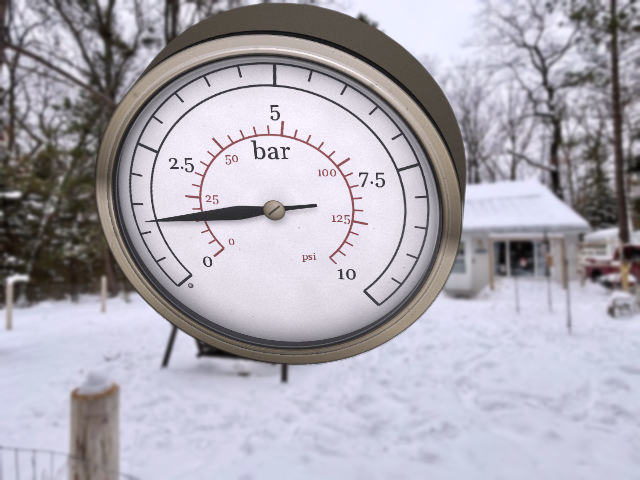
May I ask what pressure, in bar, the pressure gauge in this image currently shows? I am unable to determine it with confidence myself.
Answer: 1.25 bar
